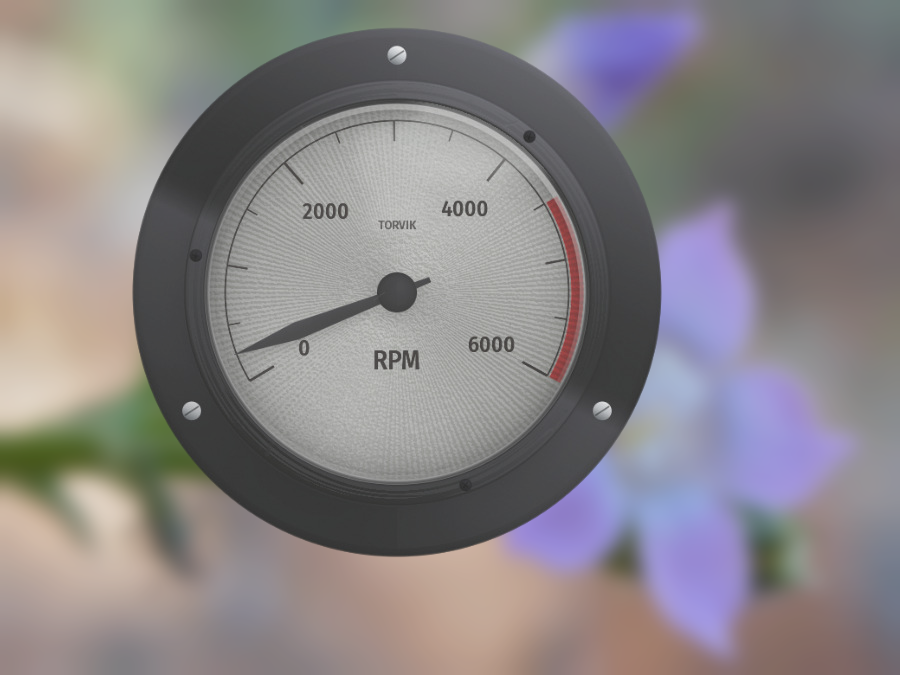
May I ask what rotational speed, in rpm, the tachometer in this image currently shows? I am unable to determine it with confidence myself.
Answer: 250 rpm
